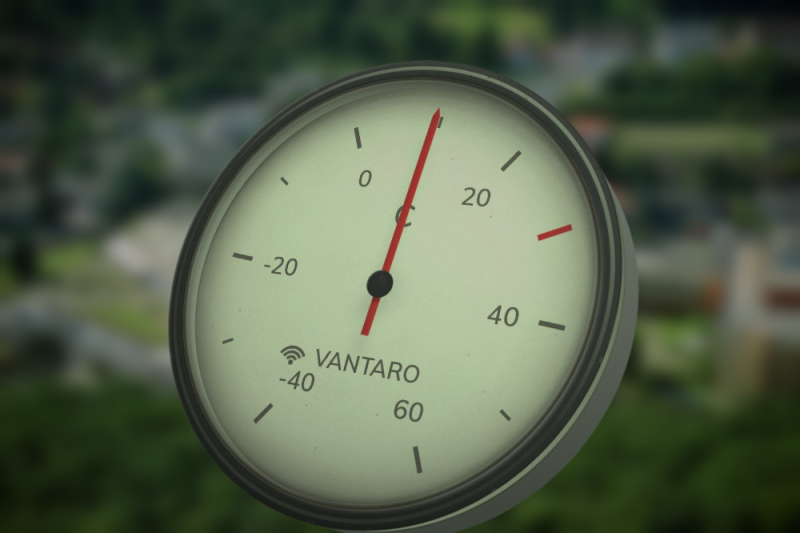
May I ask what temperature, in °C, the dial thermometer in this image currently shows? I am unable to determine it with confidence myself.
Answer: 10 °C
